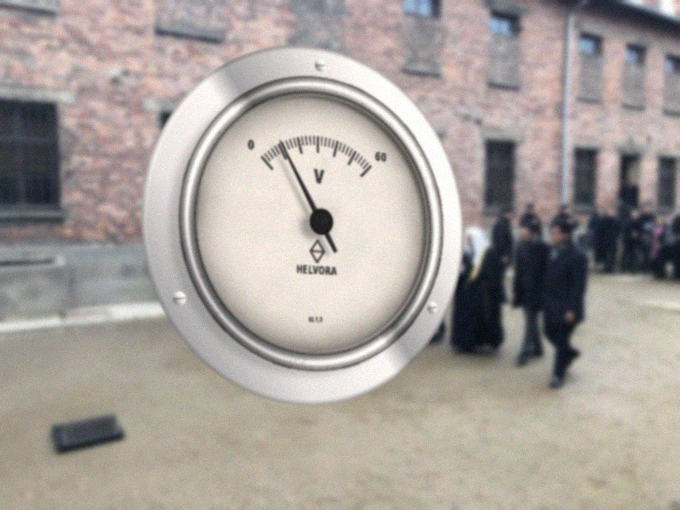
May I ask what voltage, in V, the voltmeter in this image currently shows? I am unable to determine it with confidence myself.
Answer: 10 V
